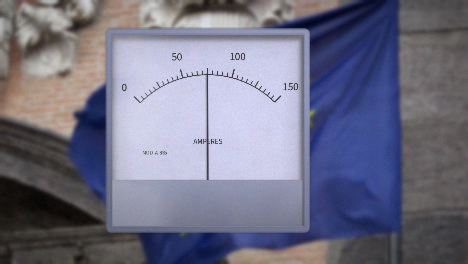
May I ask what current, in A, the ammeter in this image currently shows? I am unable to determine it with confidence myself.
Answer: 75 A
